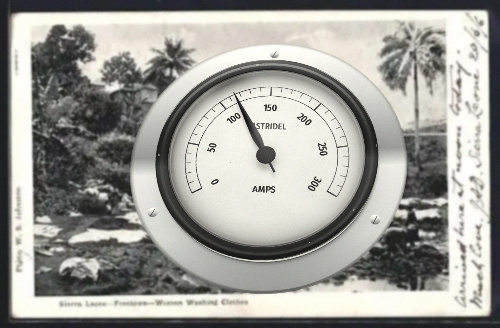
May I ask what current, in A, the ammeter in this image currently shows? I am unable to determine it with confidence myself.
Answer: 115 A
